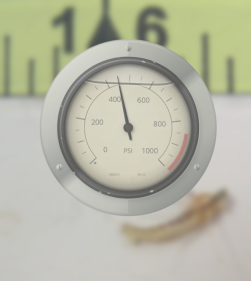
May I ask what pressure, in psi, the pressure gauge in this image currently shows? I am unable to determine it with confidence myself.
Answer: 450 psi
